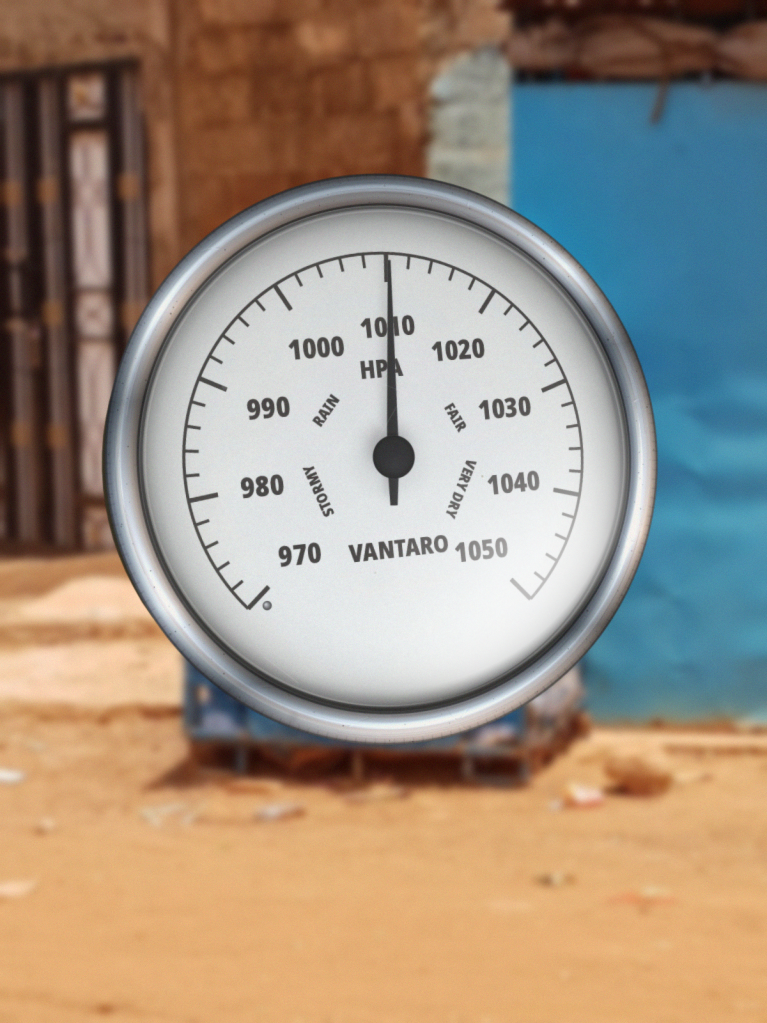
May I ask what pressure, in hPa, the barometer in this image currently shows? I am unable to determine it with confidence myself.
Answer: 1010 hPa
